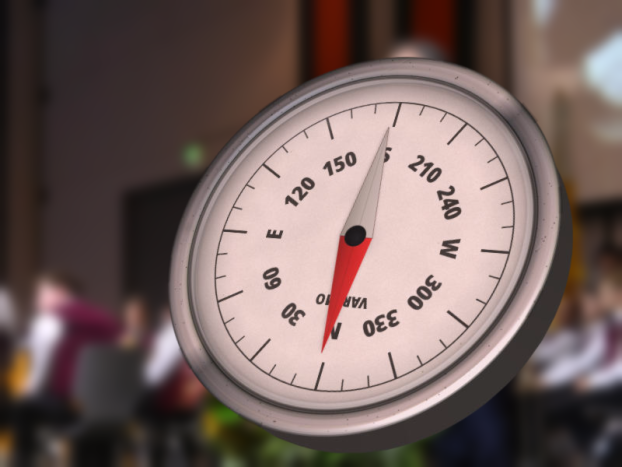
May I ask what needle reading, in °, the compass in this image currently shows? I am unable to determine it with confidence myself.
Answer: 0 °
